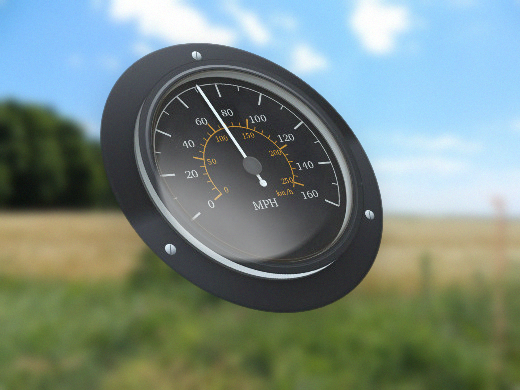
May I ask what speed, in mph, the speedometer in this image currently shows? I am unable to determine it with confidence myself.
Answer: 70 mph
